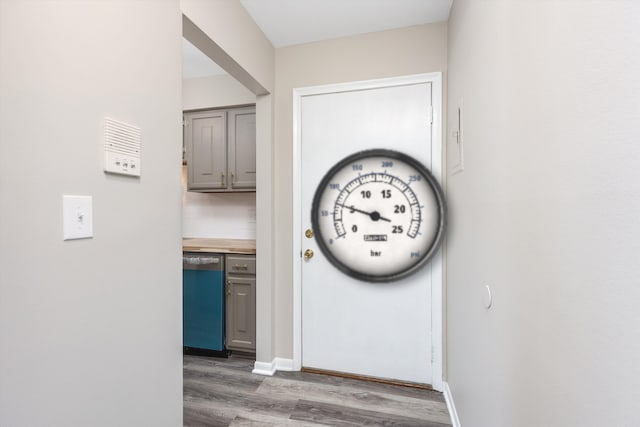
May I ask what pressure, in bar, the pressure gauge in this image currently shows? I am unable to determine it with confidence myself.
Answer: 5 bar
